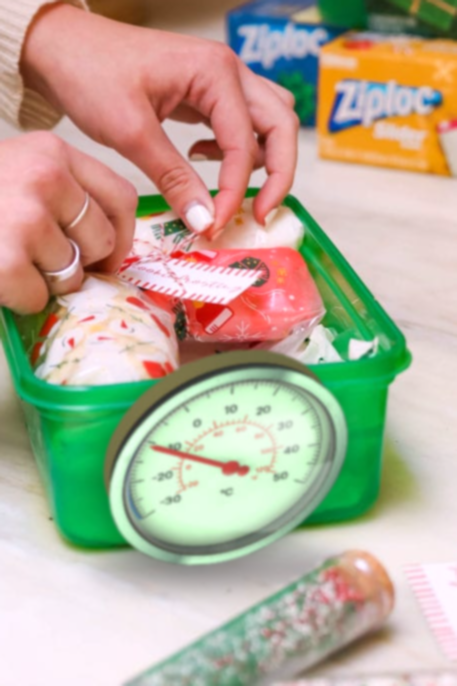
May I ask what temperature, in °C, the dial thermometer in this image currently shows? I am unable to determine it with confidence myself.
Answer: -10 °C
